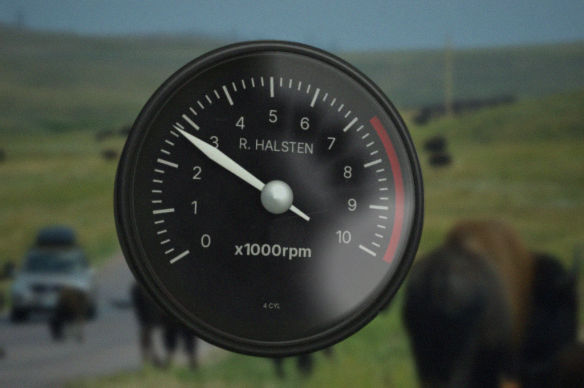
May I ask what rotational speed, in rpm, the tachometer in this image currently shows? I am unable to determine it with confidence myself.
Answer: 2700 rpm
